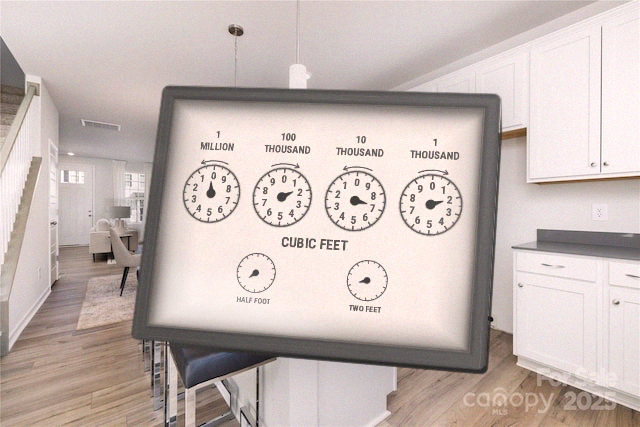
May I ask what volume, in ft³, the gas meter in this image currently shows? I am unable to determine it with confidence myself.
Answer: 17200 ft³
